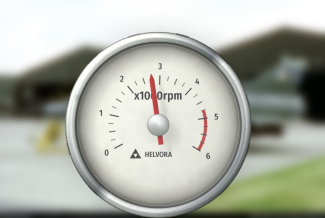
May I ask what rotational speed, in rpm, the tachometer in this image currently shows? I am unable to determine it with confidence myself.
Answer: 2750 rpm
